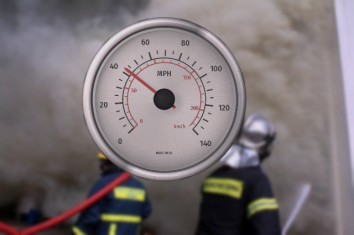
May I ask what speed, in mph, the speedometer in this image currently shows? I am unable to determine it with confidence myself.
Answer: 42.5 mph
